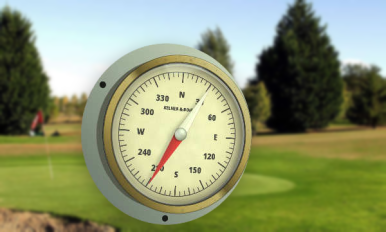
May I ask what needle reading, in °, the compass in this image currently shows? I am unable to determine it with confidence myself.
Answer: 210 °
